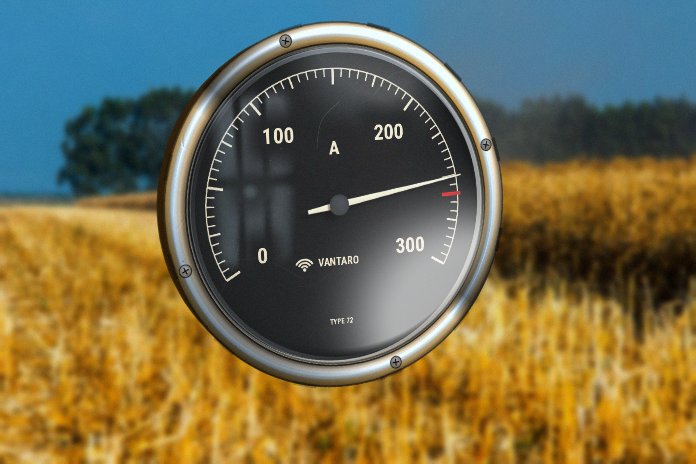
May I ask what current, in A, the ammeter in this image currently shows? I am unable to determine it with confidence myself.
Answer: 250 A
